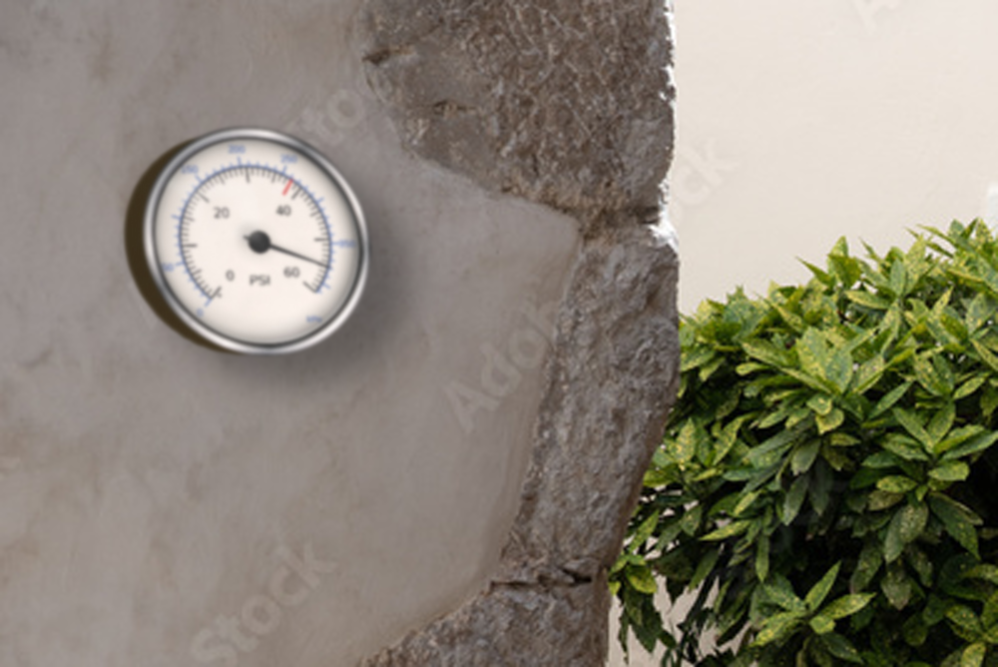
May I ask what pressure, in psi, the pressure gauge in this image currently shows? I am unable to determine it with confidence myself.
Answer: 55 psi
